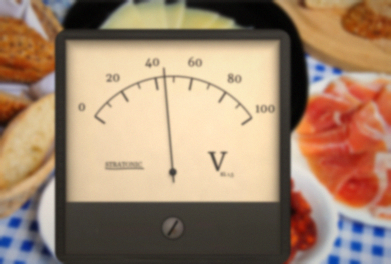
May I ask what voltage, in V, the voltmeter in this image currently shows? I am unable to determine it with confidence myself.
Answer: 45 V
